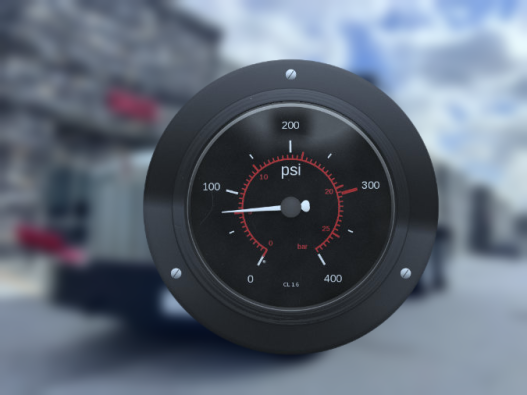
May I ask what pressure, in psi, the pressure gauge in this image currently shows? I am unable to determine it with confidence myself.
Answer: 75 psi
